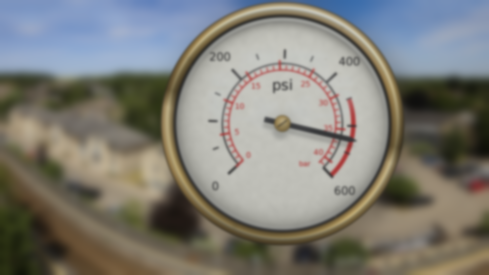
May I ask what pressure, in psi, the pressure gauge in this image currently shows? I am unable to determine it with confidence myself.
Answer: 525 psi
